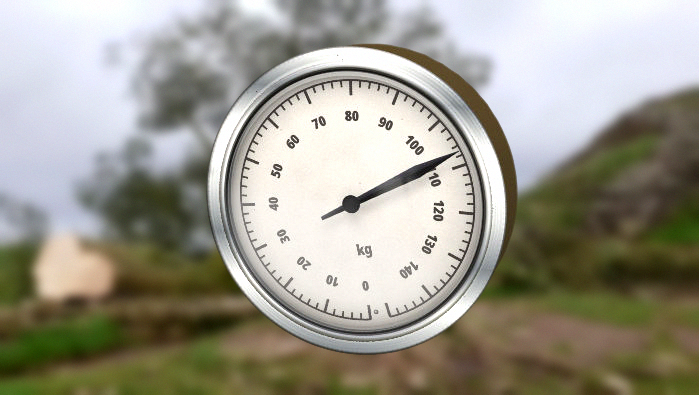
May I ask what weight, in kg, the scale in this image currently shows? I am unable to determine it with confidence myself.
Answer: 107 kg
